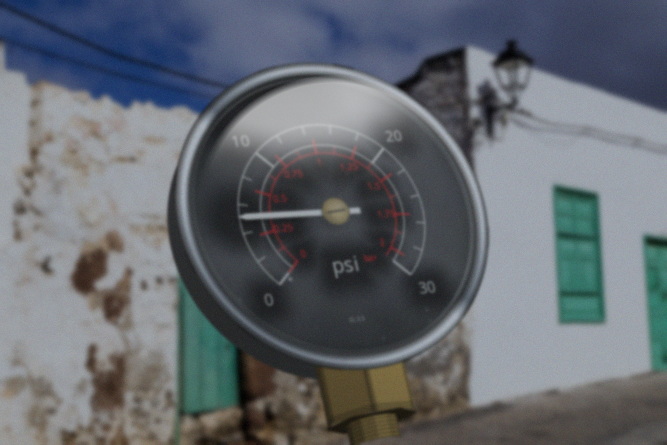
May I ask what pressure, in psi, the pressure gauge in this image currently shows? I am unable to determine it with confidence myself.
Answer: 5 psi
